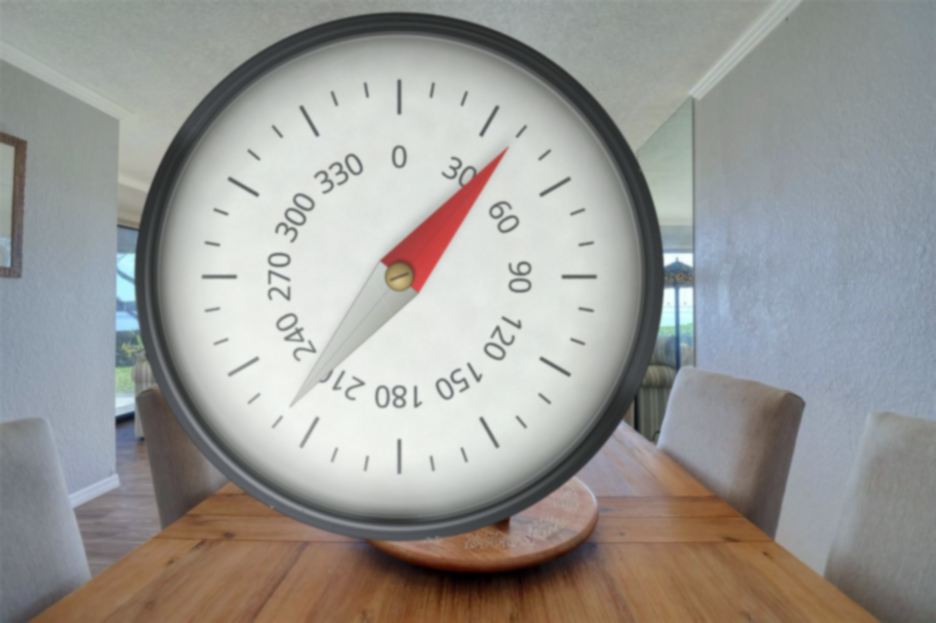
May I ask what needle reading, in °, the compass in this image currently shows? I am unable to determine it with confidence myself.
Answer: 40 °
